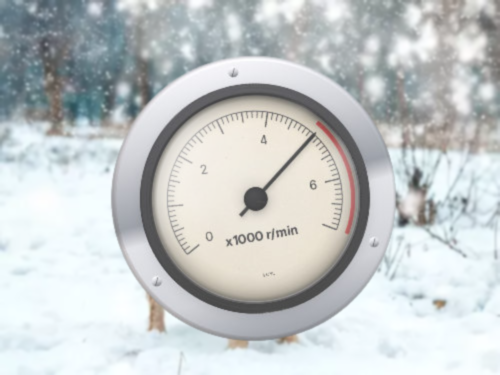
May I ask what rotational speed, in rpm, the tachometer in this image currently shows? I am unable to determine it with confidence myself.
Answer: 5000 rpm
